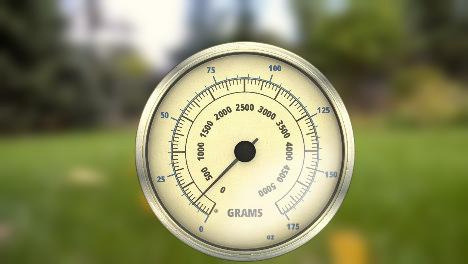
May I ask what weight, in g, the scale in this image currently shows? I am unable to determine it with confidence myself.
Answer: 250 g
